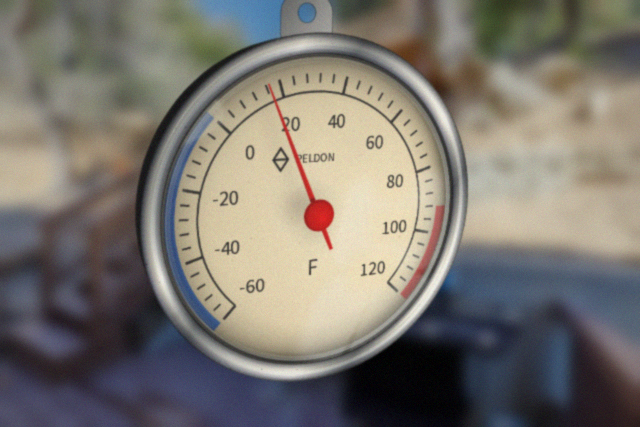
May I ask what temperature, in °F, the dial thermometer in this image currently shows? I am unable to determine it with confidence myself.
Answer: 16 °F
